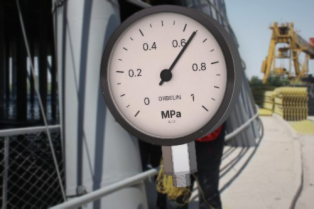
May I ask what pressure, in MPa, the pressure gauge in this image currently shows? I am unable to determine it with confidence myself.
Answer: 0.65 MPa
